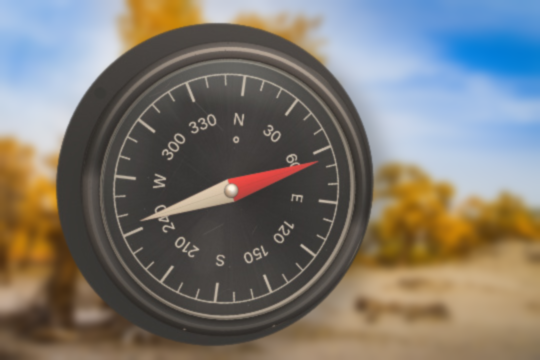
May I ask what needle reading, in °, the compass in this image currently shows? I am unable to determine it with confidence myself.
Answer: 65 °
